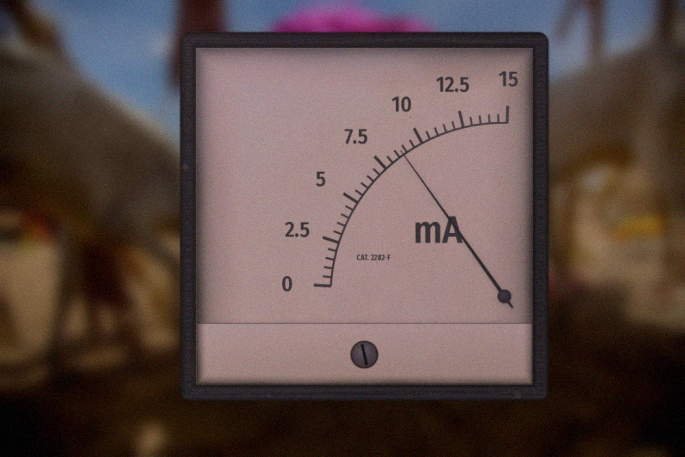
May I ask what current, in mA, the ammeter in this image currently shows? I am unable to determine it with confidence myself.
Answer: 8.75 mA
